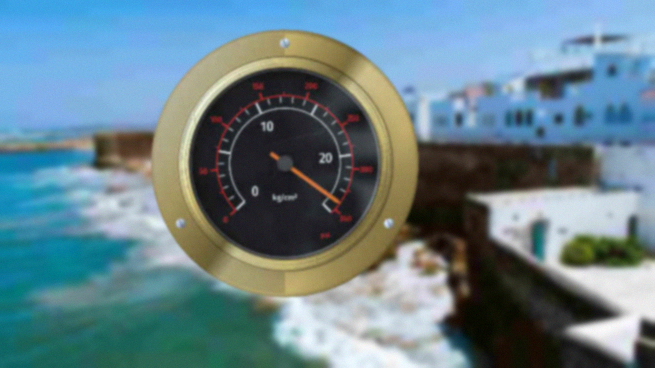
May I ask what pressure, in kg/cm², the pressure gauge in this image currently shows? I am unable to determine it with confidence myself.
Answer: 24 kg/cm²
